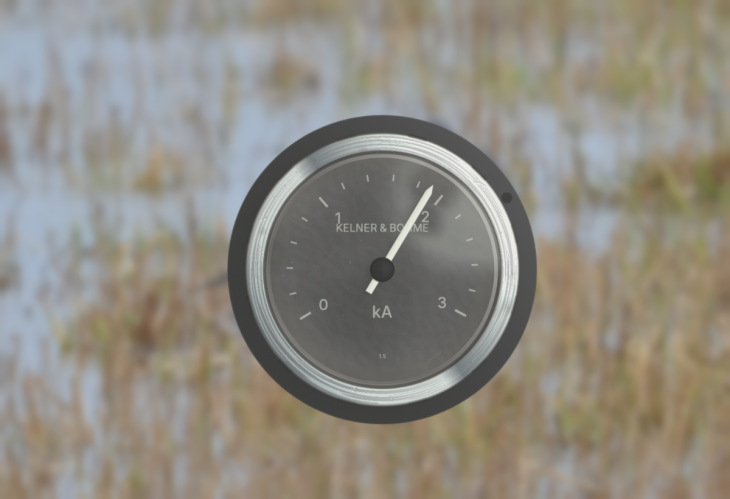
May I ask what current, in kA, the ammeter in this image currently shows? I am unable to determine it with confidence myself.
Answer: 1.9 kA
